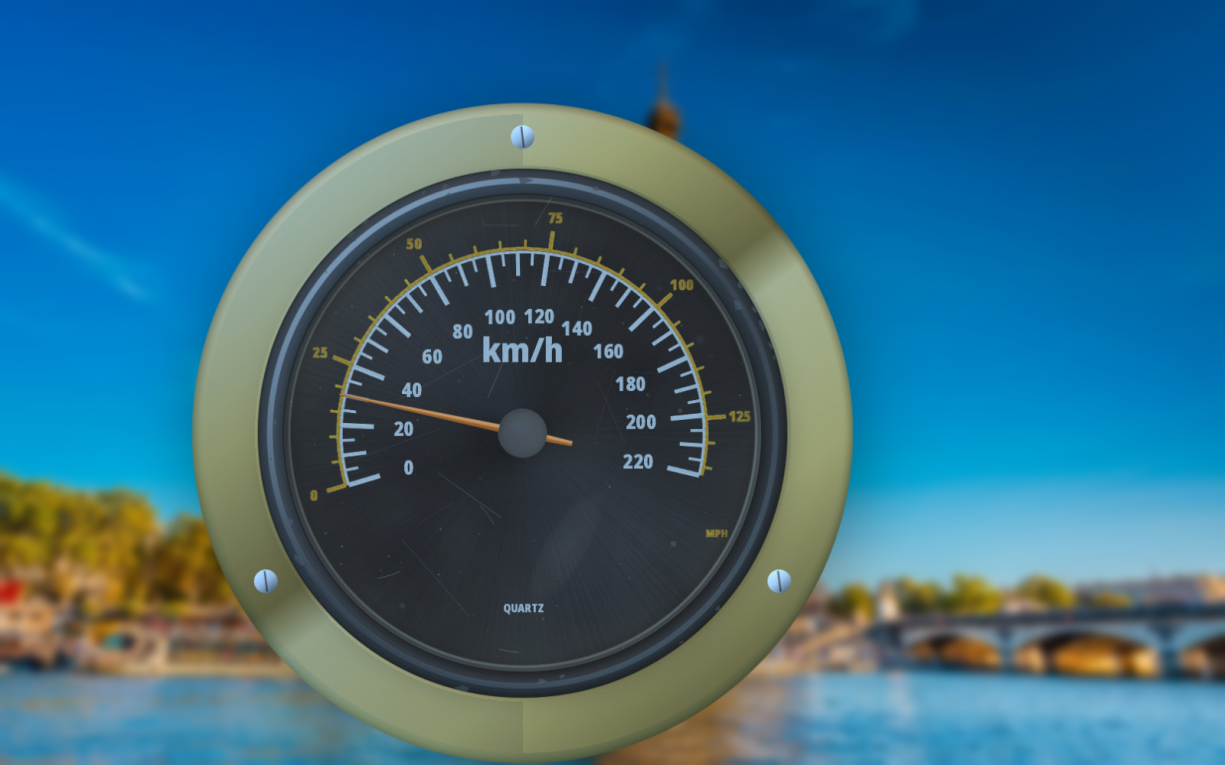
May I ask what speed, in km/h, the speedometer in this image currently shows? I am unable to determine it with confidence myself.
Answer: 30 km/h
